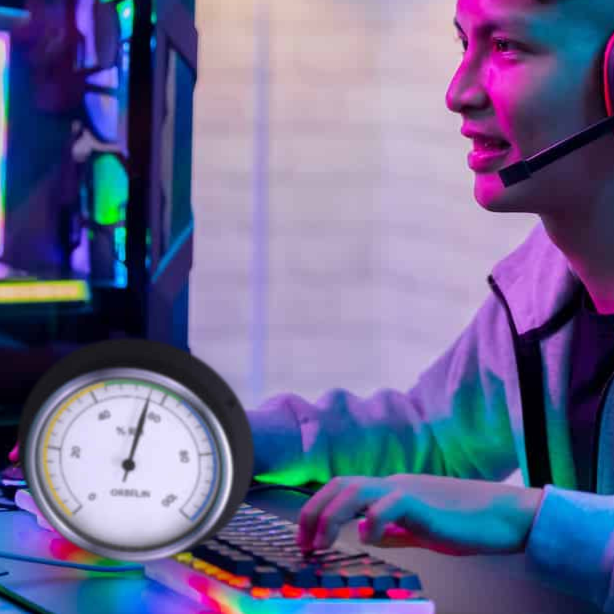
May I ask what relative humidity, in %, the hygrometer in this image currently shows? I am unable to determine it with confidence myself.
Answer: 56 %
